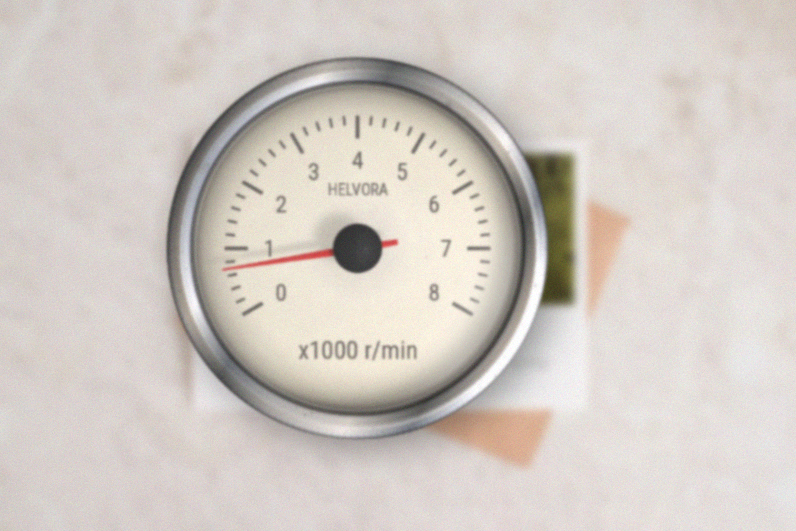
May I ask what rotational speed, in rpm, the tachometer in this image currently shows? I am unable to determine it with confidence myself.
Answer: 700 rpm
